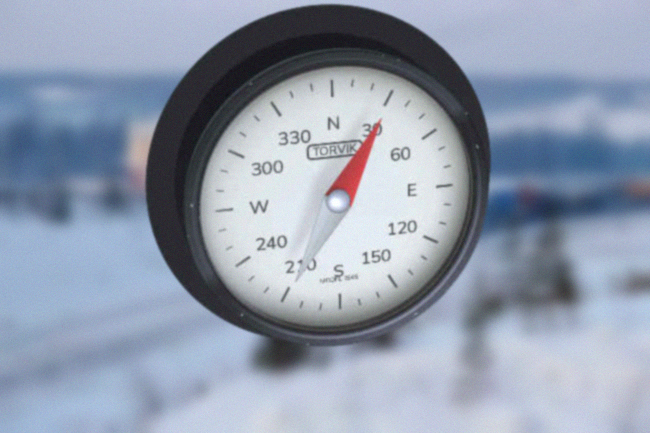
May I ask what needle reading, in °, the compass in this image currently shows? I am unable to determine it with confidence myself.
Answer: 30 °
